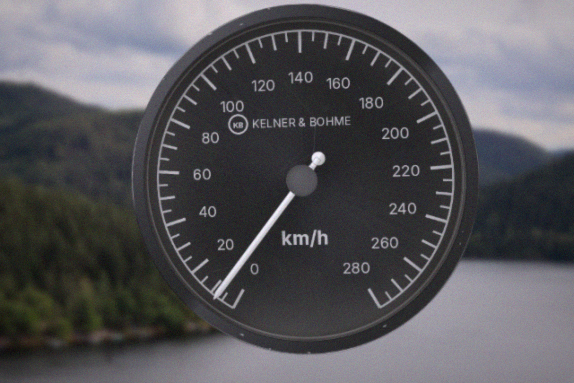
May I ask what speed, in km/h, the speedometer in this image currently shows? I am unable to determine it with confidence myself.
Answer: 7.5 km/h
